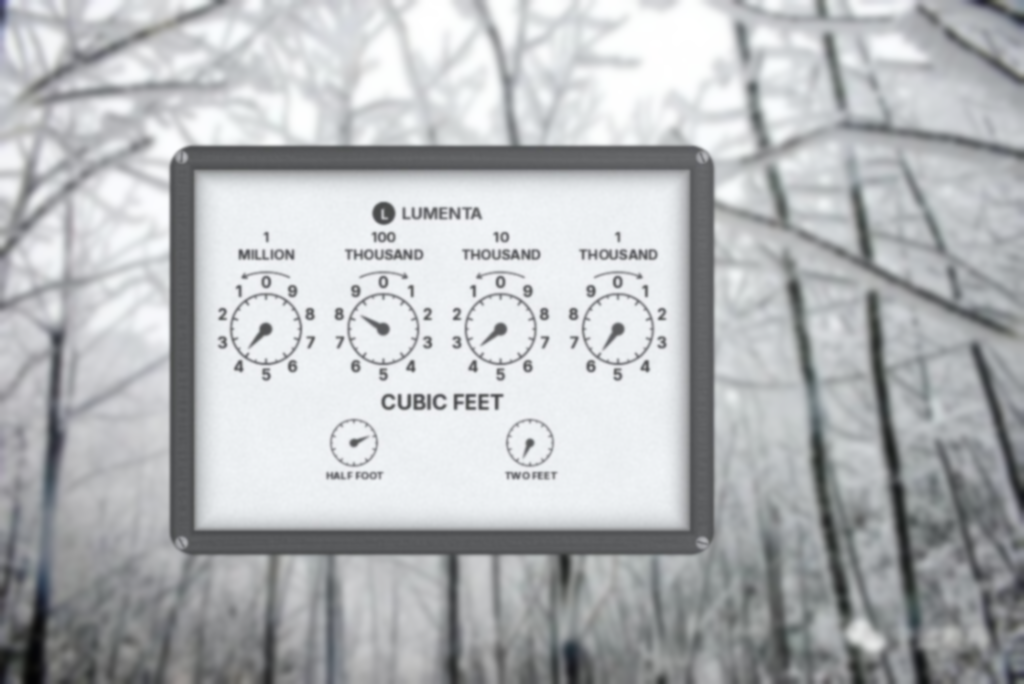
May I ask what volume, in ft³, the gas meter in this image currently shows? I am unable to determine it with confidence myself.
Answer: 383600 ft³
